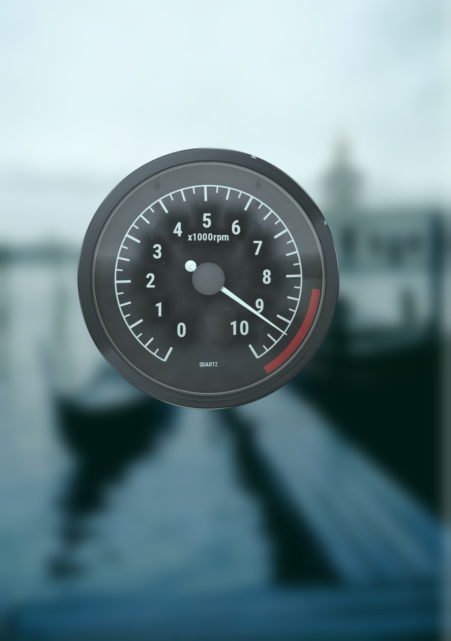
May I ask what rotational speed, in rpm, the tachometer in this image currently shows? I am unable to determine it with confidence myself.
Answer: 9250 rpm
